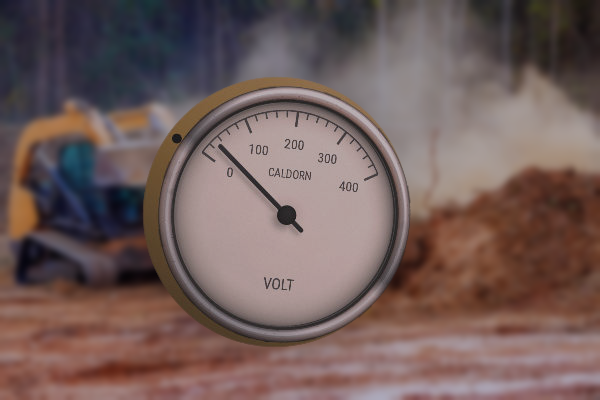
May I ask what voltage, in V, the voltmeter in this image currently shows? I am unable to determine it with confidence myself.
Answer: 30 V
